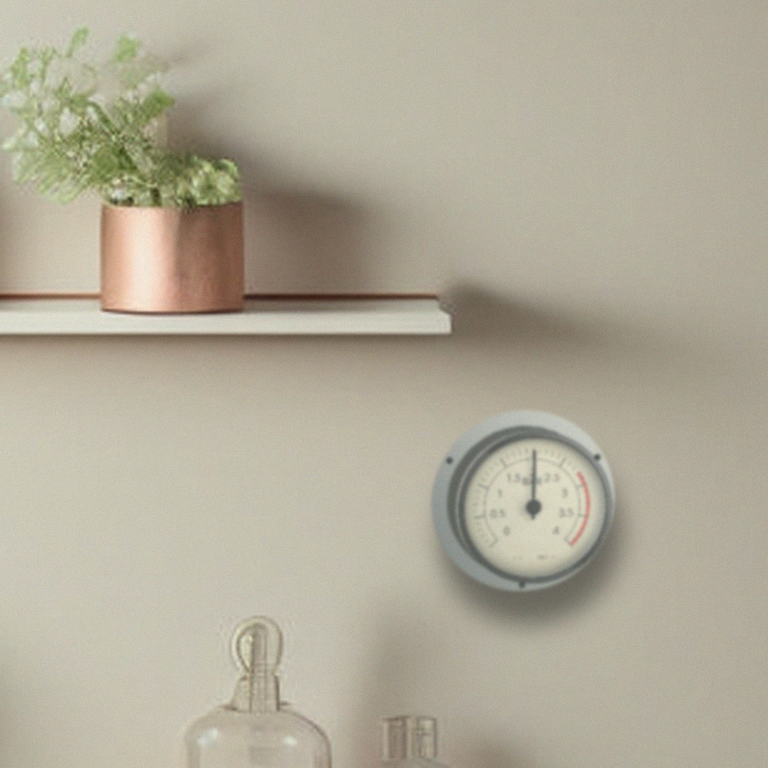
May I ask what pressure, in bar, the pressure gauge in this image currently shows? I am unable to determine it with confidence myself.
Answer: 2 bar
